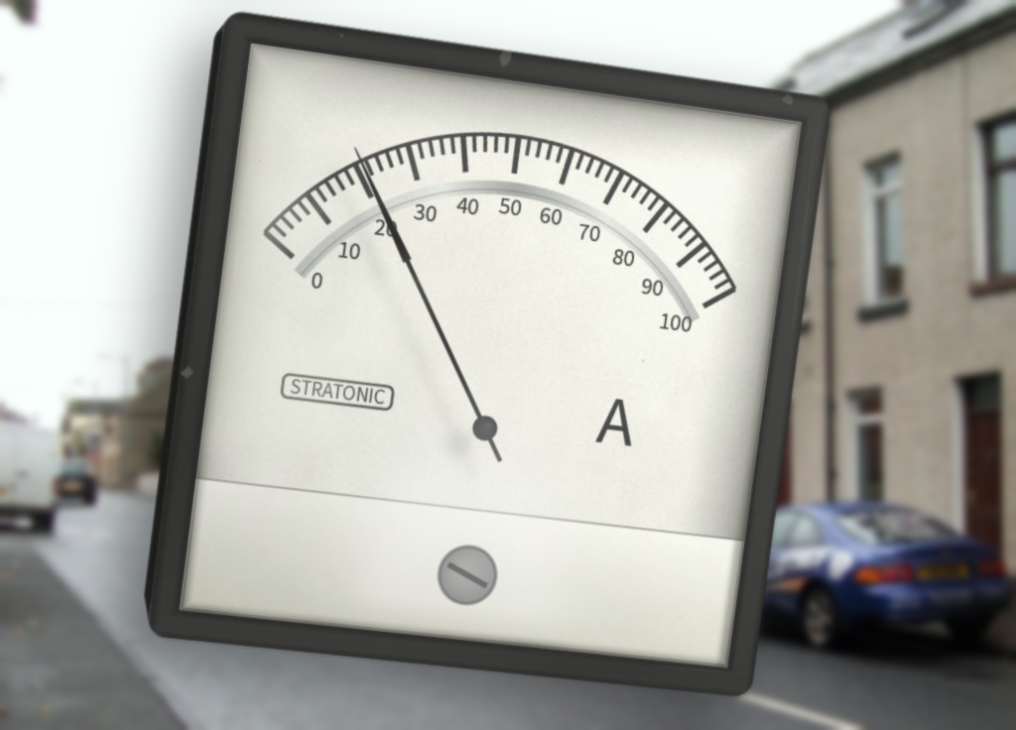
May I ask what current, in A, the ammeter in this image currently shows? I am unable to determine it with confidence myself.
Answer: 21 A
